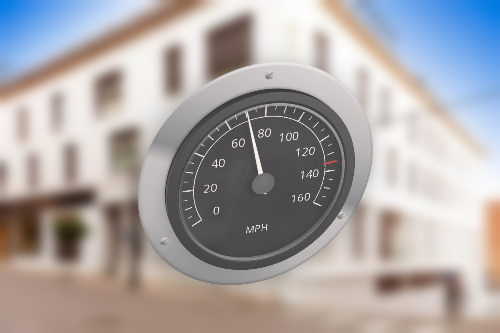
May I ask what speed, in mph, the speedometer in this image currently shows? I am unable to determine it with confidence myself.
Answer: 70 mph
